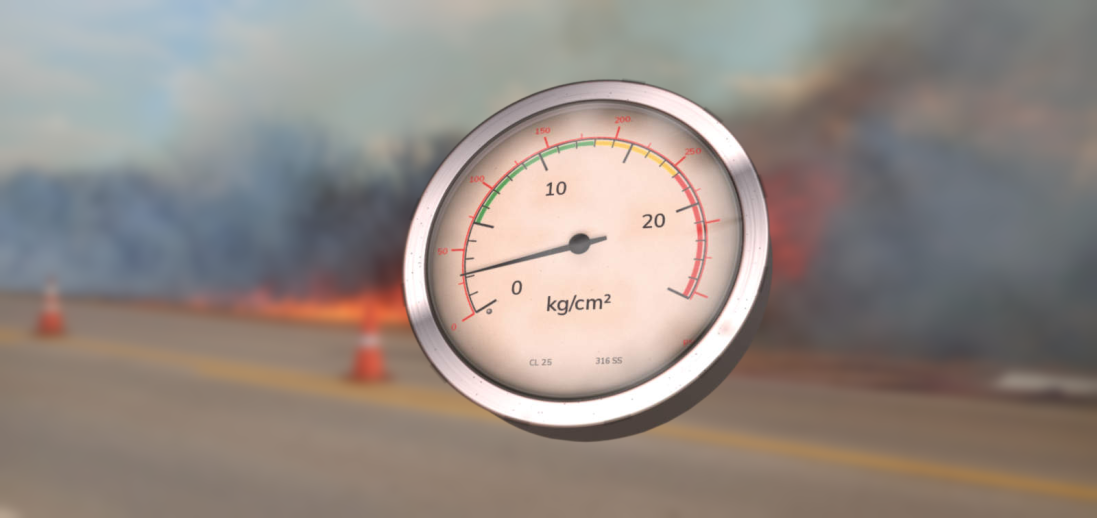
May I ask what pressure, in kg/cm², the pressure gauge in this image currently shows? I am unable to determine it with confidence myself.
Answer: 2 kg/cm²
